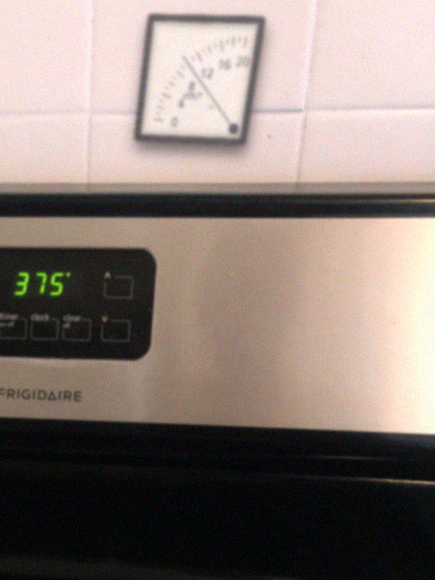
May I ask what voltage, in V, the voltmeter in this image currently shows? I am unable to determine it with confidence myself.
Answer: 10 V
